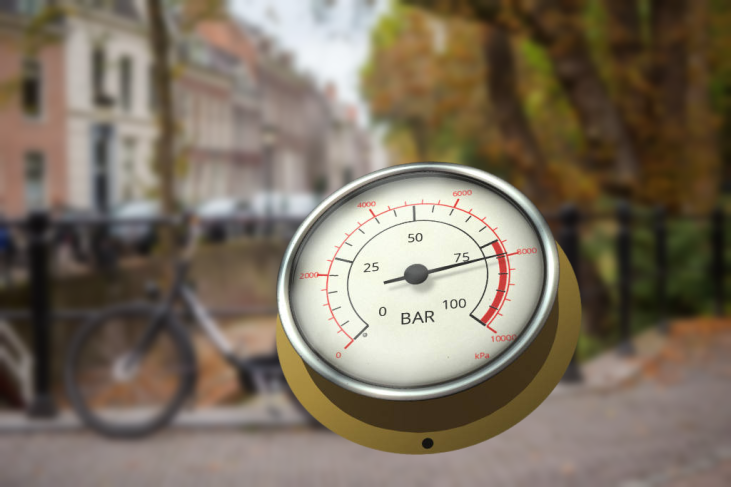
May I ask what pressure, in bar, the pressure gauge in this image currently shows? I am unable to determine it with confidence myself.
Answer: 80 bar
